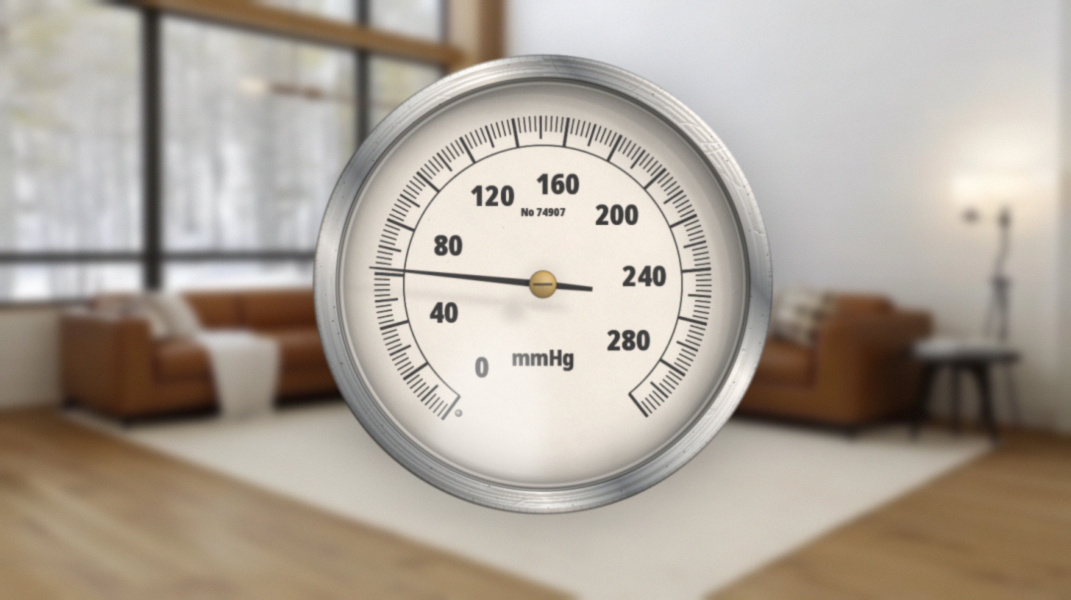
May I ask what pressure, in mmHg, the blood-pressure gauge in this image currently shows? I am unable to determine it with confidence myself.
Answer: 62 mmHg
